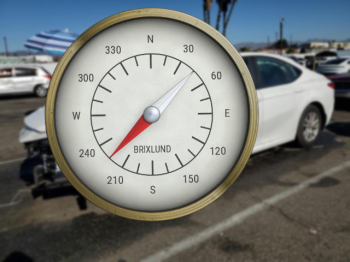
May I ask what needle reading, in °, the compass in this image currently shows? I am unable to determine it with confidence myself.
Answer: 225 °
